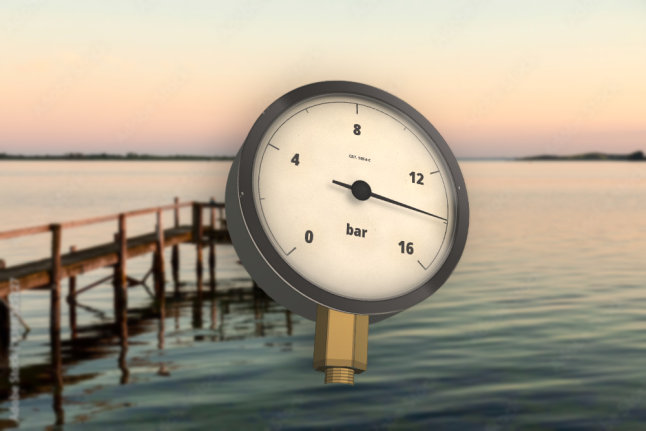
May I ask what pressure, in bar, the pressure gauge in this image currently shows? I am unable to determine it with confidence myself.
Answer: 14 bar
